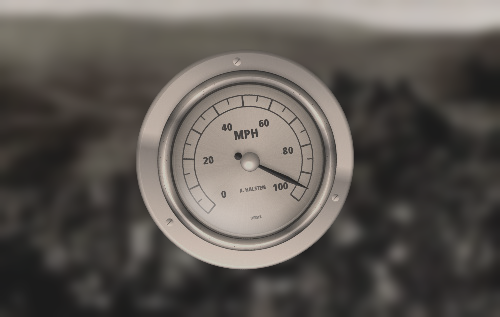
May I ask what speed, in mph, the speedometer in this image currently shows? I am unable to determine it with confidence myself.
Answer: 95 mph
